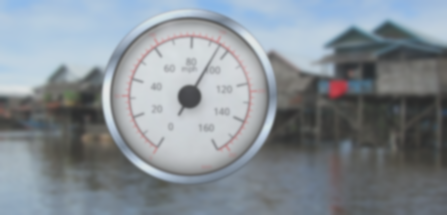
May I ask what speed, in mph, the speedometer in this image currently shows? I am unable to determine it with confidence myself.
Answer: 95 mph
